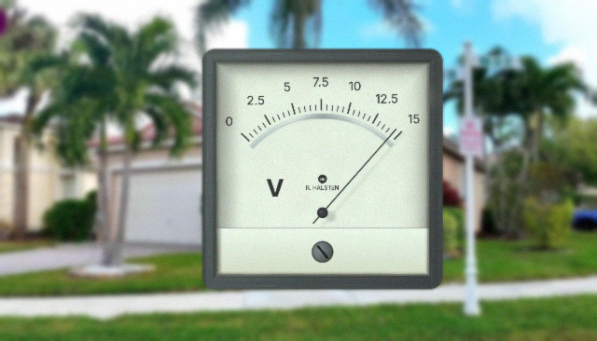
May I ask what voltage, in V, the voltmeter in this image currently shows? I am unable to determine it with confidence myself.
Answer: 14.5 V
